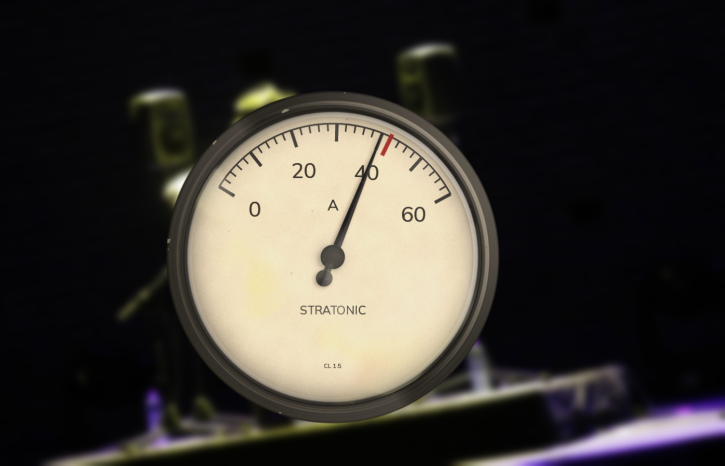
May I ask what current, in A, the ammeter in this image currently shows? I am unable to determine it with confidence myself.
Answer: 40 A
